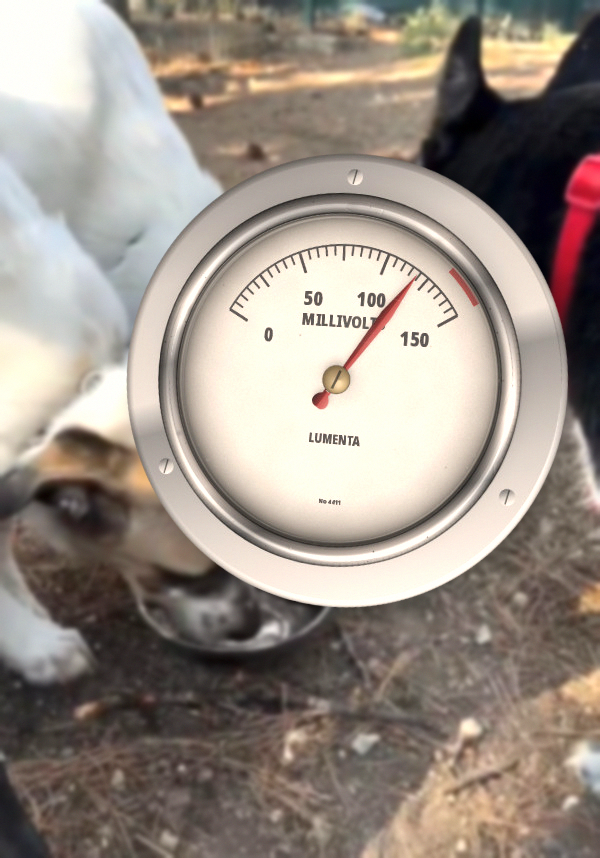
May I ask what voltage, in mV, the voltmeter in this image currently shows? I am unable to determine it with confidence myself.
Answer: 120 mV
